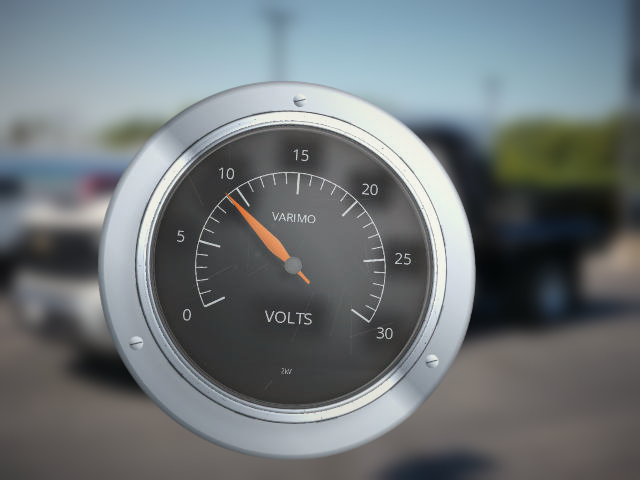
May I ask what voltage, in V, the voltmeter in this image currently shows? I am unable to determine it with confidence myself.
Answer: 9 V
